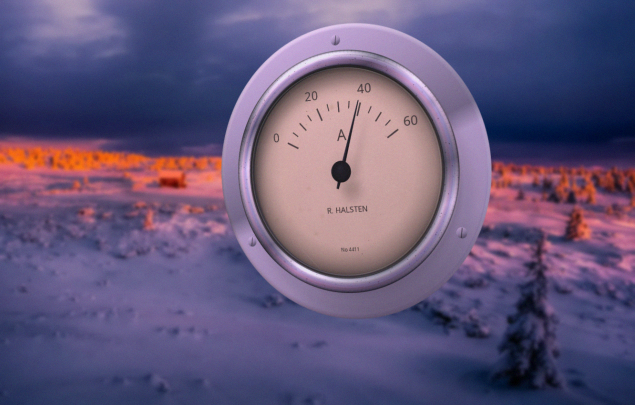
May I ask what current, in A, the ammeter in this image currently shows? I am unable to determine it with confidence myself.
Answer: 40 A
